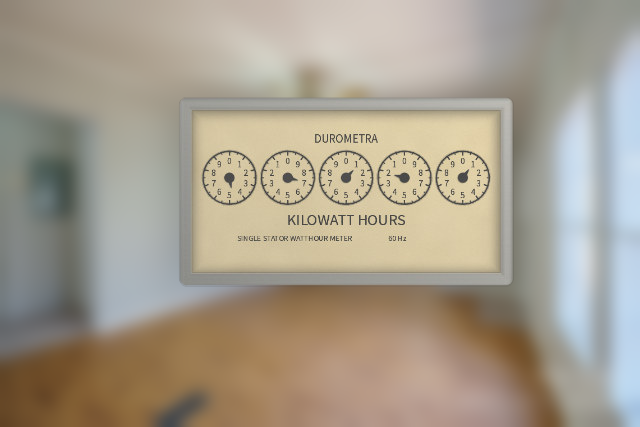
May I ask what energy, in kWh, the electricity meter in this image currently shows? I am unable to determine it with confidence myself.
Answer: 47121 kWh
